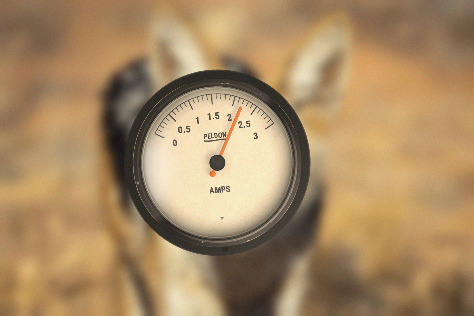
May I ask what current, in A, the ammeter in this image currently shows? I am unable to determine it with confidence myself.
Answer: 2.2 A
